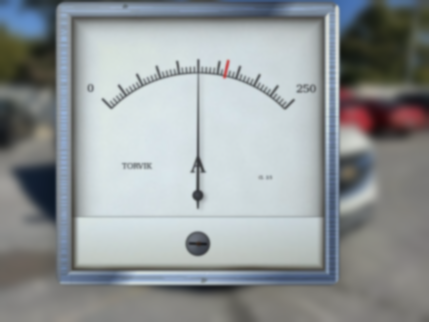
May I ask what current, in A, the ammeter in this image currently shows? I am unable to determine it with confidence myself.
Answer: 125 A
